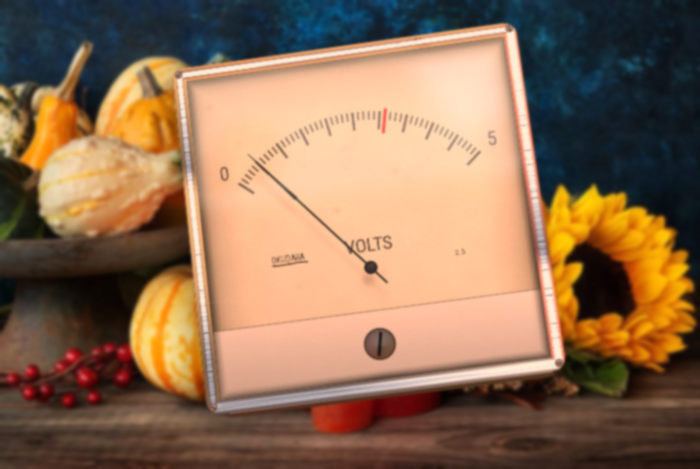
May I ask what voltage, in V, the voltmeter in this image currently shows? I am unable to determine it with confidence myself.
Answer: 0.5 V
